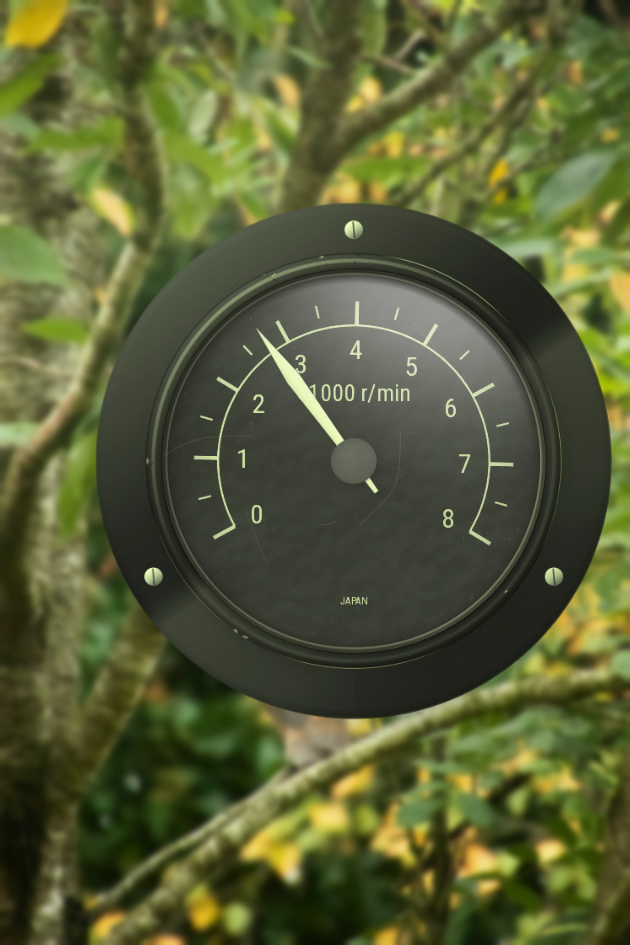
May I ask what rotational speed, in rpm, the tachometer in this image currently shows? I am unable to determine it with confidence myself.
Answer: 2750 rpm
